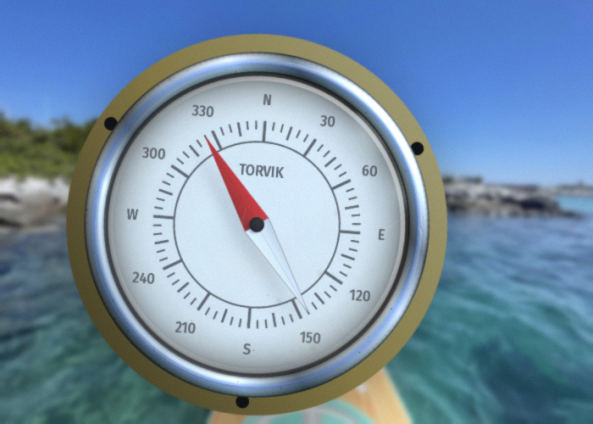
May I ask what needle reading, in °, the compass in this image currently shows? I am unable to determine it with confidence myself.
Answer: 325 °
